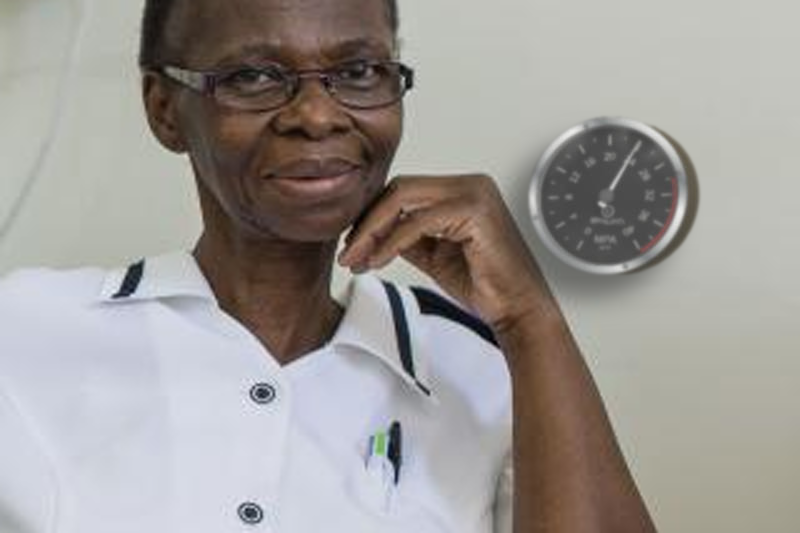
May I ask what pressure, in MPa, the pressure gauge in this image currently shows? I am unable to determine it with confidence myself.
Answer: 24 MPa
